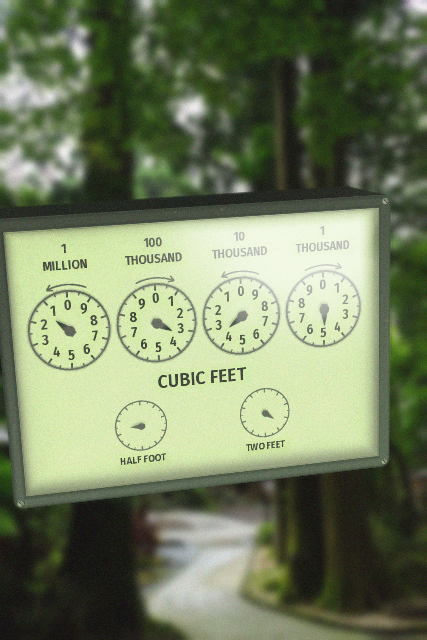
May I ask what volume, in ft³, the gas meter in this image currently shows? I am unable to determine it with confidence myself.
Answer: 133500 ft³
